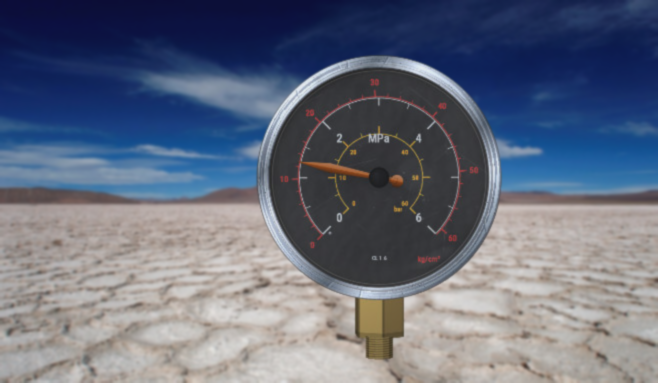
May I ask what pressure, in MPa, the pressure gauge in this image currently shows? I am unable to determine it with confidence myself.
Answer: 1.25 MPa
